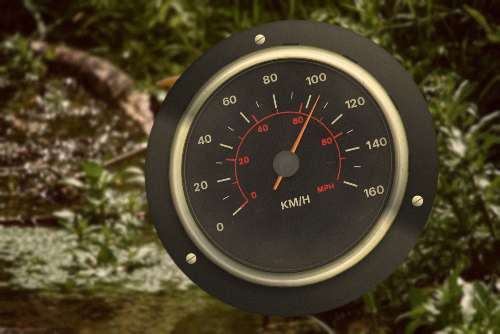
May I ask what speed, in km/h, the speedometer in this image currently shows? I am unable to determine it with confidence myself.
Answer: 105 km/h
